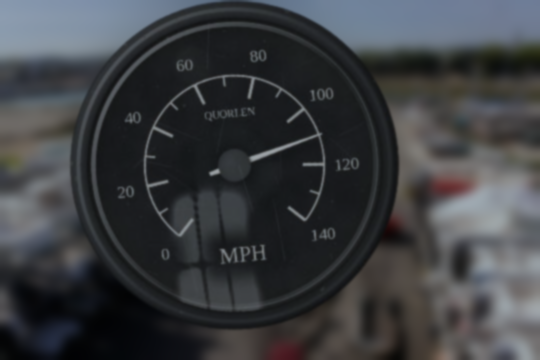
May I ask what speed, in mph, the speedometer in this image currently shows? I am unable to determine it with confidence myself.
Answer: 110 mph
